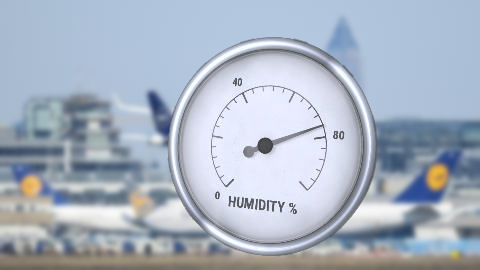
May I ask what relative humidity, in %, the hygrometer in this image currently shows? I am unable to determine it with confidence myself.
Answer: 76 %
